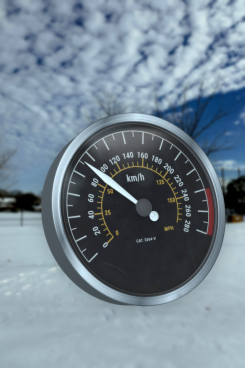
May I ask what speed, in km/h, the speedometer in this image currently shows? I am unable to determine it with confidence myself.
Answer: 90 km/h
